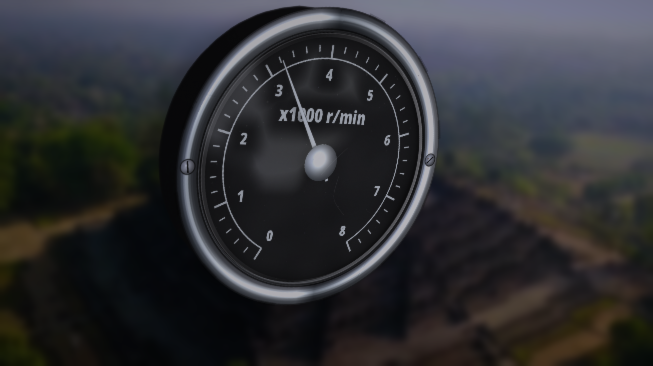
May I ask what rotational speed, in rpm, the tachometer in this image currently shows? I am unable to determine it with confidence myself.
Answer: 3200 rpm
